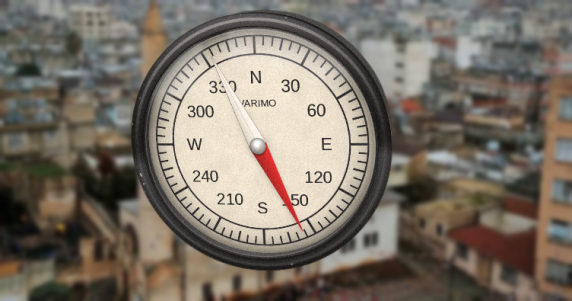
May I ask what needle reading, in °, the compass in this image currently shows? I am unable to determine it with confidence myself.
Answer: 155 °
